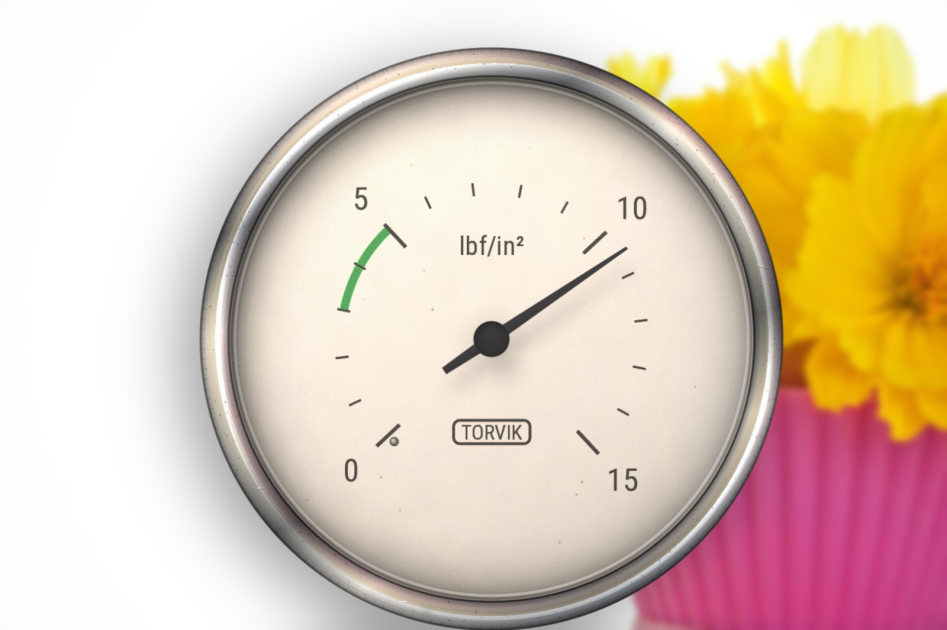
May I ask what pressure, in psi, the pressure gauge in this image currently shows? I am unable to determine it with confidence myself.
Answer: 10.5 psi
